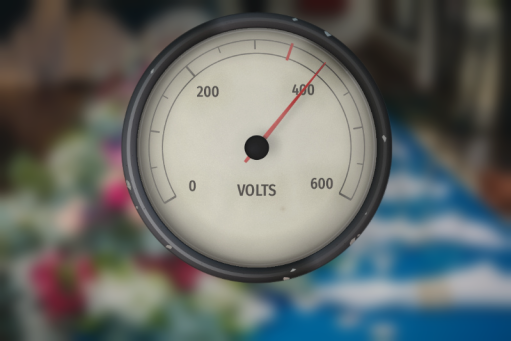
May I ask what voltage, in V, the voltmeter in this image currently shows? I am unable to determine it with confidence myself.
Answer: 400 V
